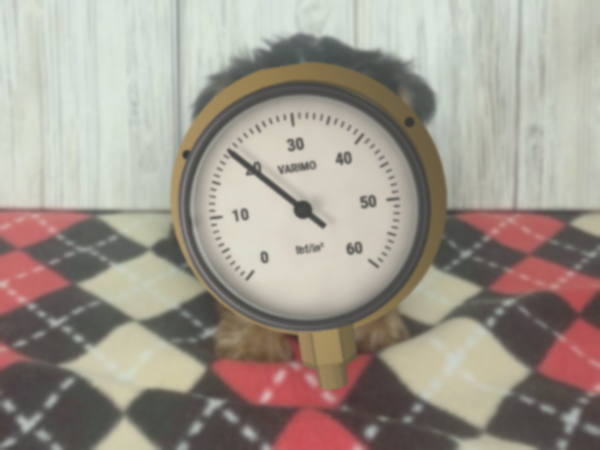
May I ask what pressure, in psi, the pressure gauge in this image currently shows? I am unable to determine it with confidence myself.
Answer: 20 psi
